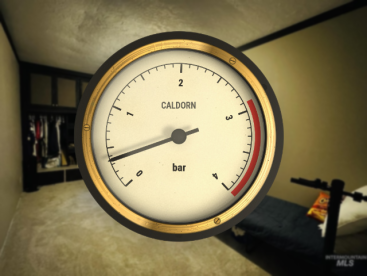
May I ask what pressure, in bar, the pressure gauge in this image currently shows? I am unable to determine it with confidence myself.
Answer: 0.35 bar
